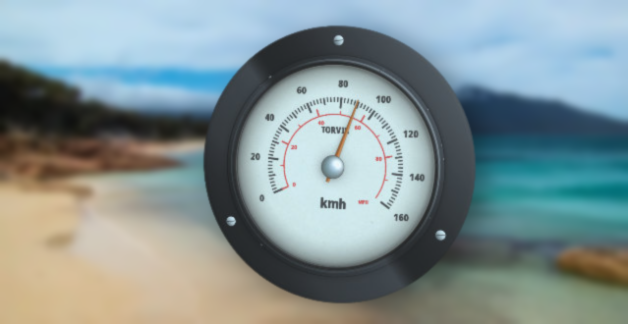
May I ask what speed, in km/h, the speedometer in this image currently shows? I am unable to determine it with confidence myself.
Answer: 90 km/h
